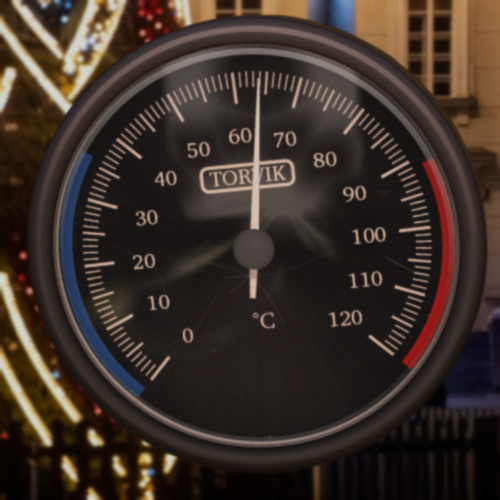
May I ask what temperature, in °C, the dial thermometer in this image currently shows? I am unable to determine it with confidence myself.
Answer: 64 °C
